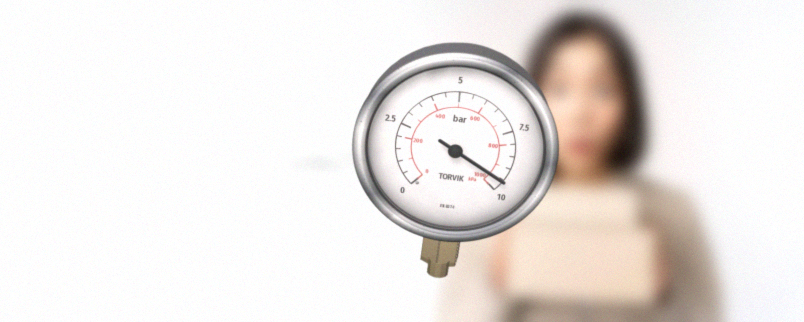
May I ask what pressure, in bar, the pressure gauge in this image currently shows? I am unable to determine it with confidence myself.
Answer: 9.5 bar
